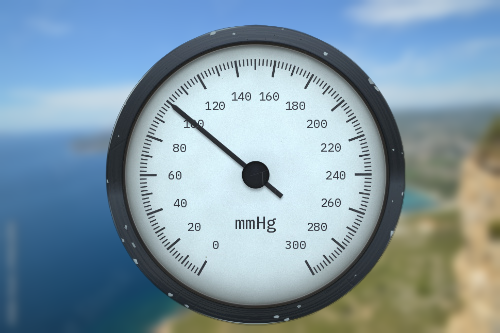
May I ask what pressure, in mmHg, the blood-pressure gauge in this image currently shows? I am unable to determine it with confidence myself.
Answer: 100 mmHg
